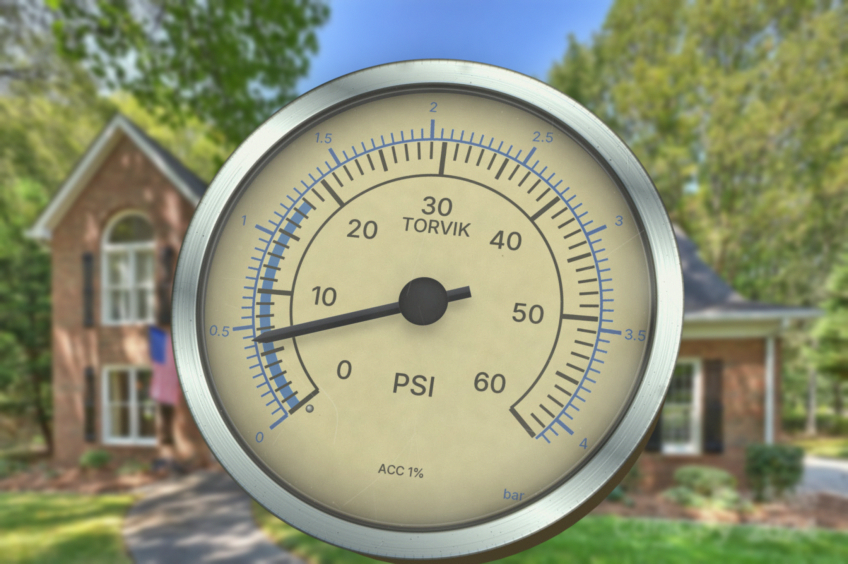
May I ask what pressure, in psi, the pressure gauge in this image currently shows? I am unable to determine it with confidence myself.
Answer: 6 psi
